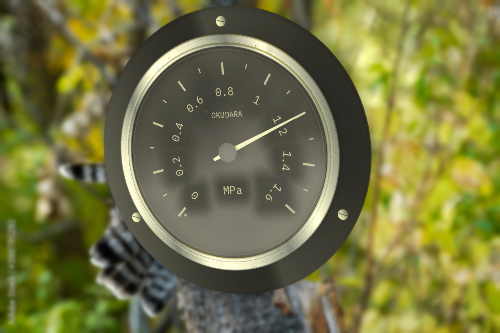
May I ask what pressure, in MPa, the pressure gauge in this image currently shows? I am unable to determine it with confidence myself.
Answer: 1.2 MPa
